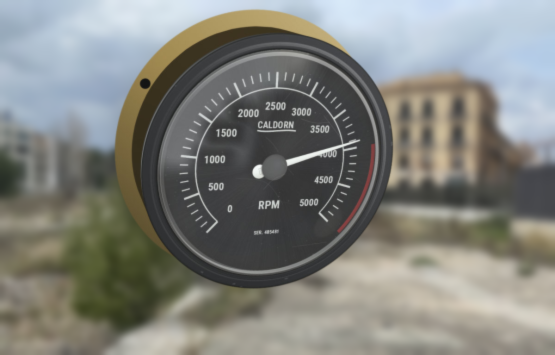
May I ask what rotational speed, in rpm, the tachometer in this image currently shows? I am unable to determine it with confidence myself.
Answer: 3900 rpm
